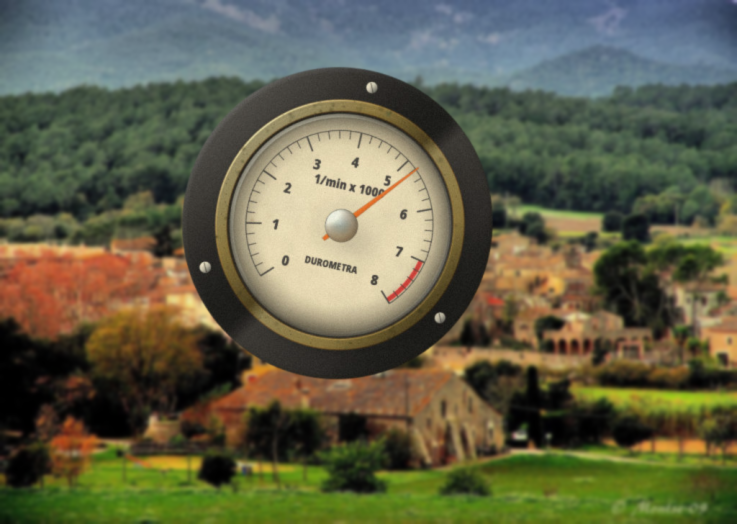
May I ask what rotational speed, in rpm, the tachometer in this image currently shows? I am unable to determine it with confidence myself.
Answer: 5200 rpm
